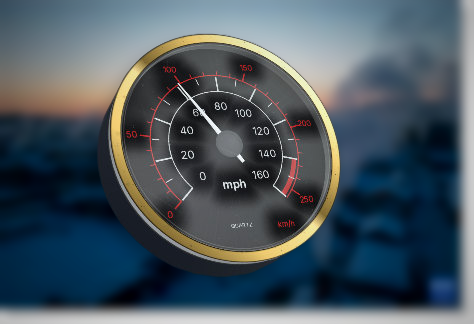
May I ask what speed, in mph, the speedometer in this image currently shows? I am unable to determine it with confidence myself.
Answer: 60 mph
